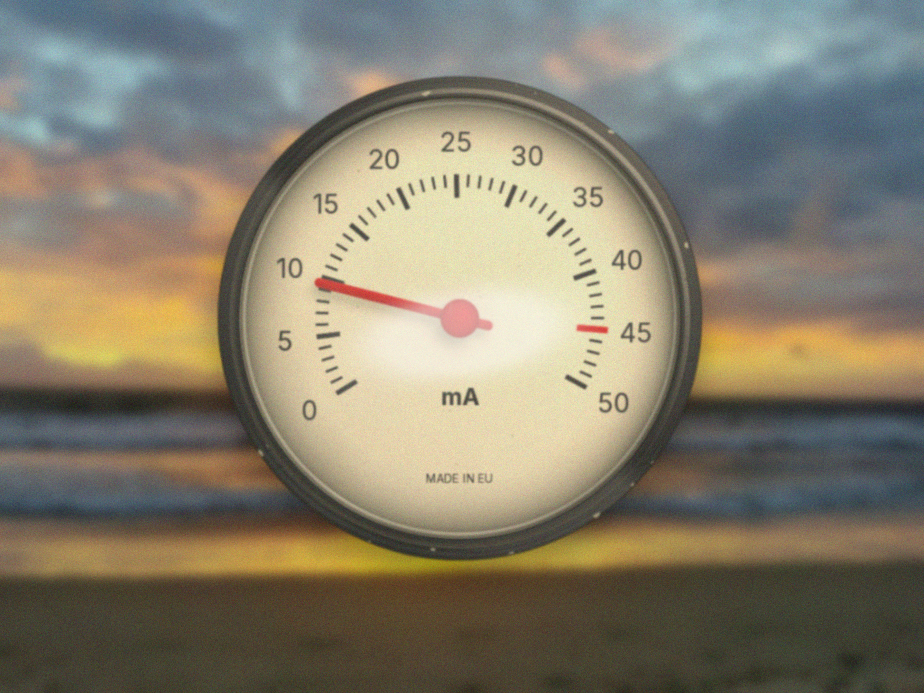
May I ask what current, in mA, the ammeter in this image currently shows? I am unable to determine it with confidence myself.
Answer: 9.5 mA
